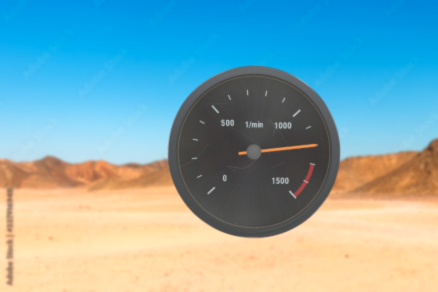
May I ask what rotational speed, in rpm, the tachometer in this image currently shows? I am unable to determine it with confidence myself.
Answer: 1200 rpm
